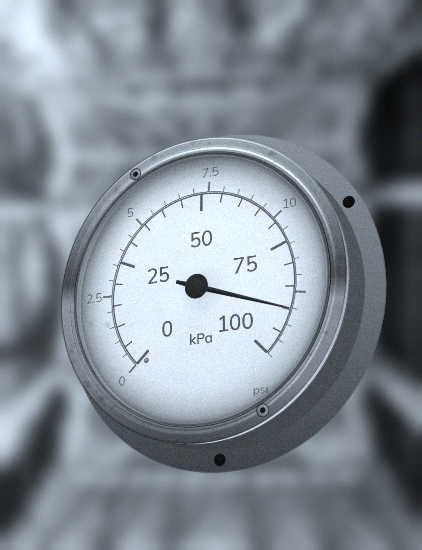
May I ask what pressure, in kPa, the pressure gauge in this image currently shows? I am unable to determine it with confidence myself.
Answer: 90 kPa
